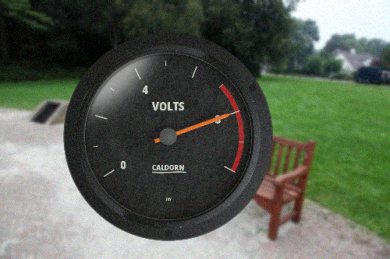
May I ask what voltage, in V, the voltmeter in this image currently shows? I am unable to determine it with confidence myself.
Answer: 8 V
